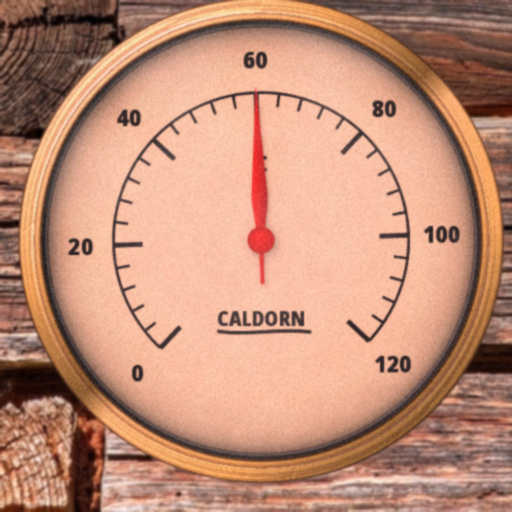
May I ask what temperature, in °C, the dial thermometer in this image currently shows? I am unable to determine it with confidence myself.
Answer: 60 °C
